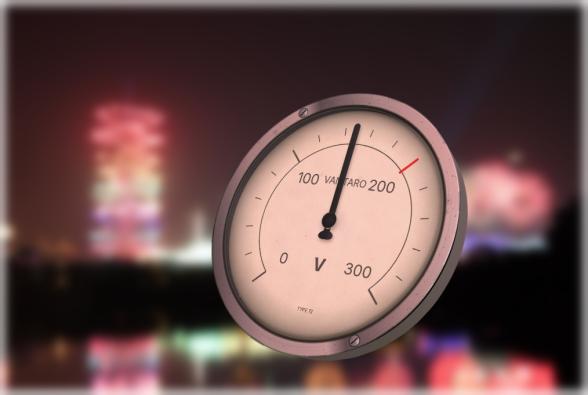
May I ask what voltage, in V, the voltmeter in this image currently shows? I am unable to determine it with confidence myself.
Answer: 150 V
